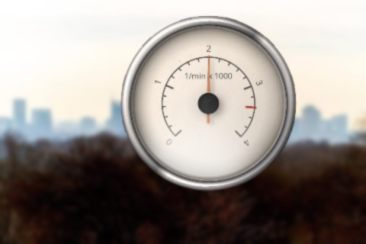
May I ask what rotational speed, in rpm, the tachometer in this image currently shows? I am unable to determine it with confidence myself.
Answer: 2000 rpm
